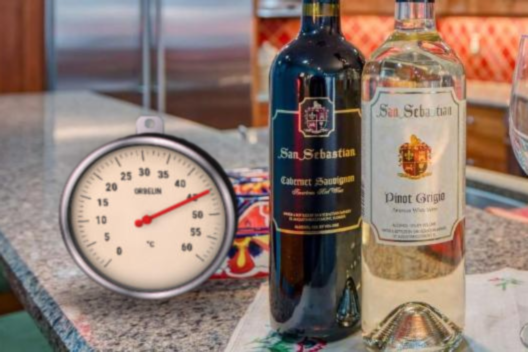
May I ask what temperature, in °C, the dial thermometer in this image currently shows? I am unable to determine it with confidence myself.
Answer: 45 °C
